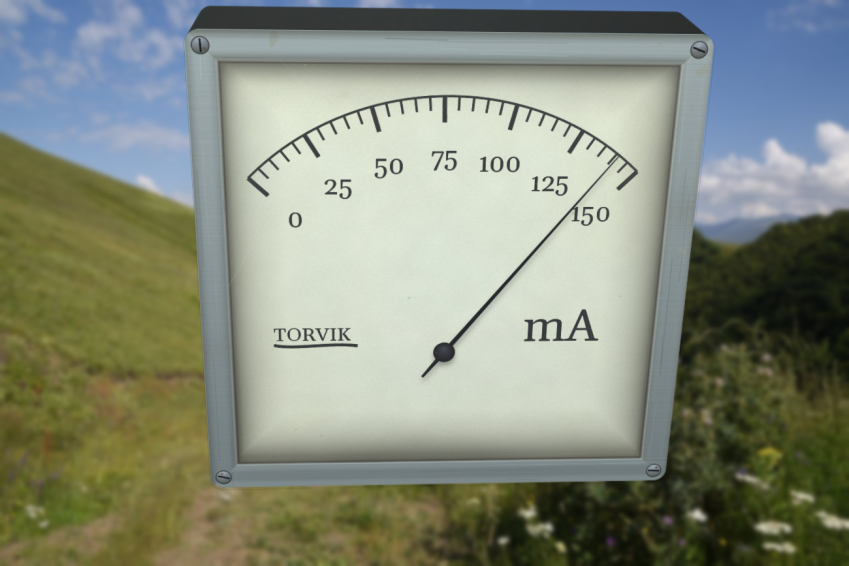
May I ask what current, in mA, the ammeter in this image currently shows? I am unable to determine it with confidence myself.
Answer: 140 mA
